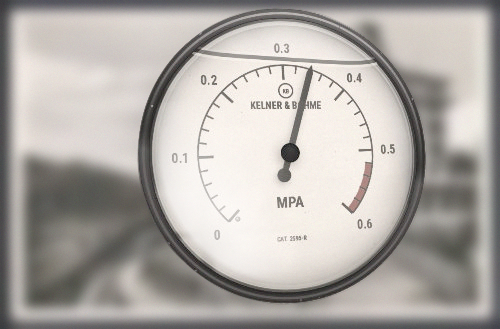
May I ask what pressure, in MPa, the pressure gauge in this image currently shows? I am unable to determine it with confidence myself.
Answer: 0.34 MPa
